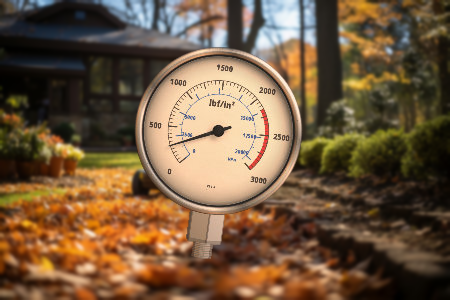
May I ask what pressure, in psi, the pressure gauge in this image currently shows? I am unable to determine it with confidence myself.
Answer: 250 psi
